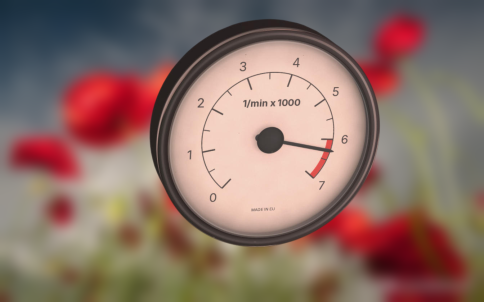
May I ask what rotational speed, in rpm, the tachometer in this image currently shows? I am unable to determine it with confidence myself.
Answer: 6250 rpm
